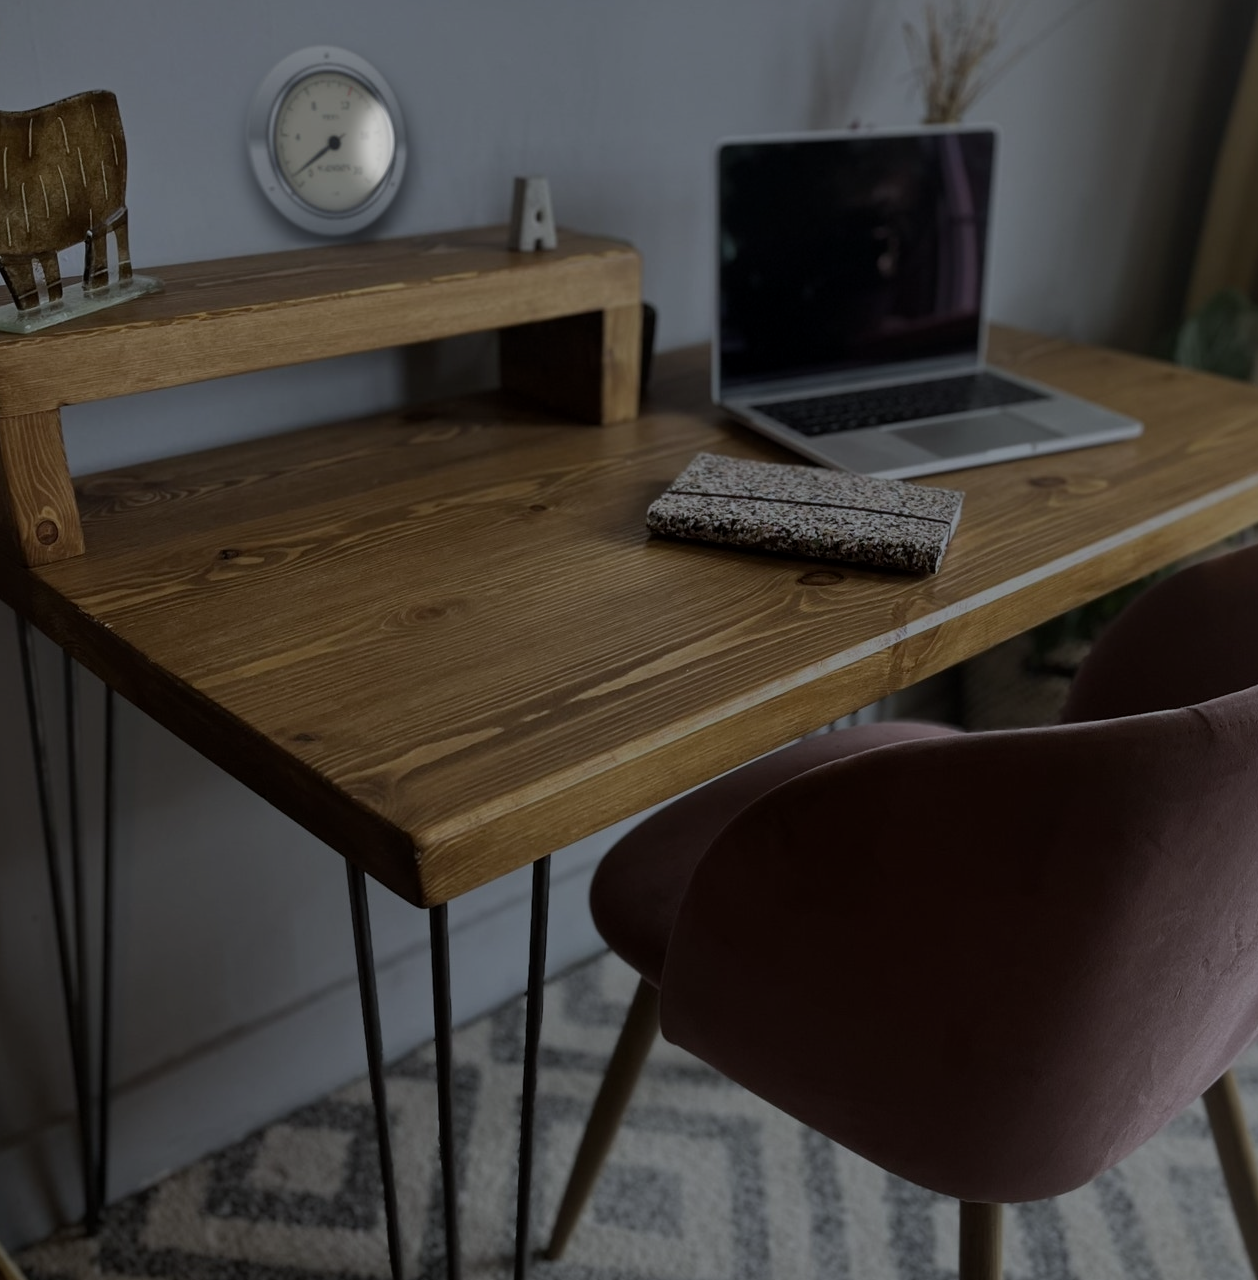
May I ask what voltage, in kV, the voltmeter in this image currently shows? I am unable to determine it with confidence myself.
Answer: 1 kV
